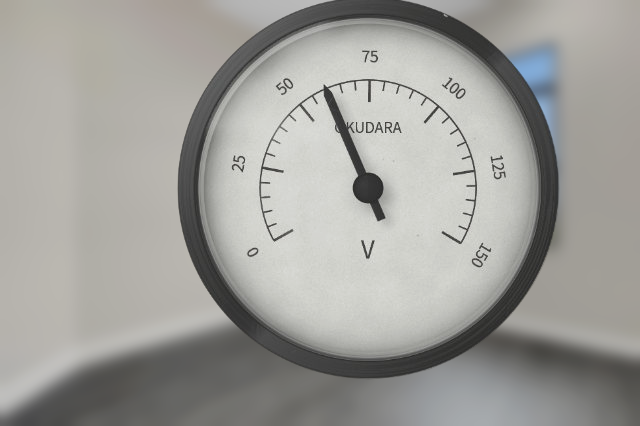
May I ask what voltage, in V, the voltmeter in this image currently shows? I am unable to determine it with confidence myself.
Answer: 60 V
